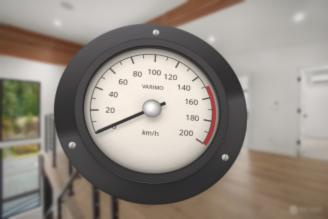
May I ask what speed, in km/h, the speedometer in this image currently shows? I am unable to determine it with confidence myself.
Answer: 0 km/h
